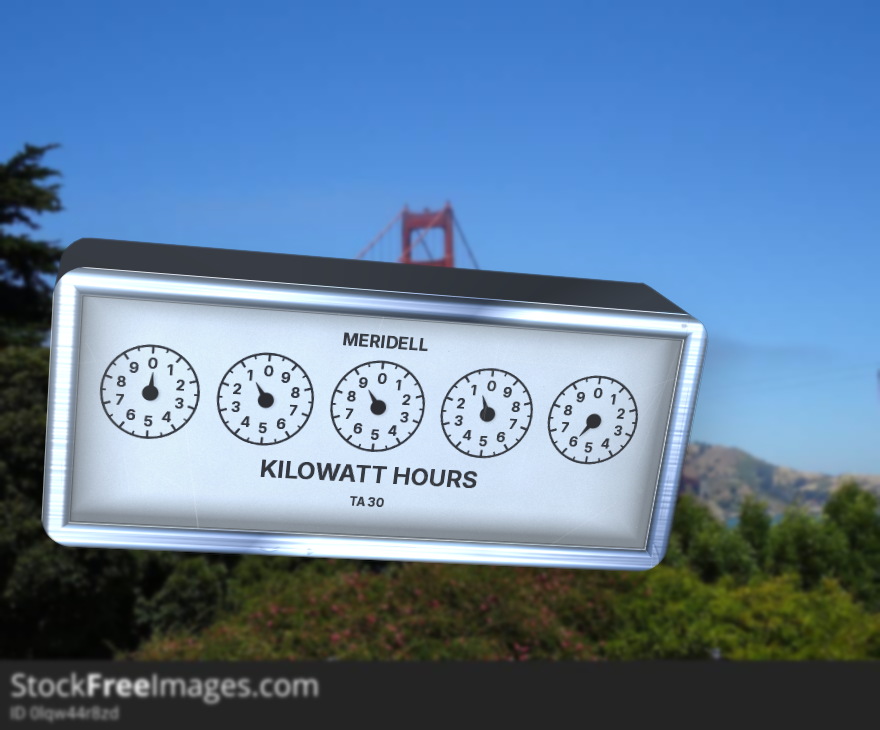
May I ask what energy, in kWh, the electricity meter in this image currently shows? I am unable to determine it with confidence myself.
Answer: 906 kWh
